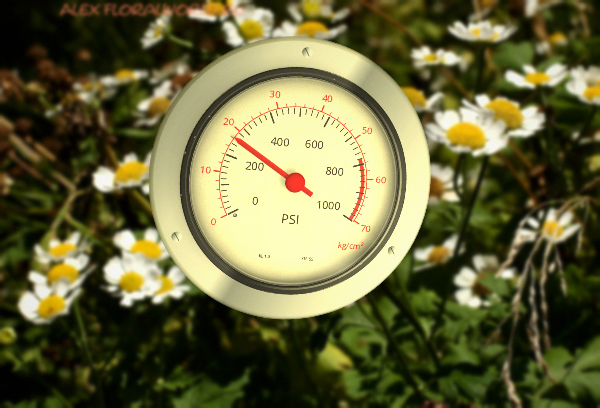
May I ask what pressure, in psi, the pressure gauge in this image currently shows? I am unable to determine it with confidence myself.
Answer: 260 psi
